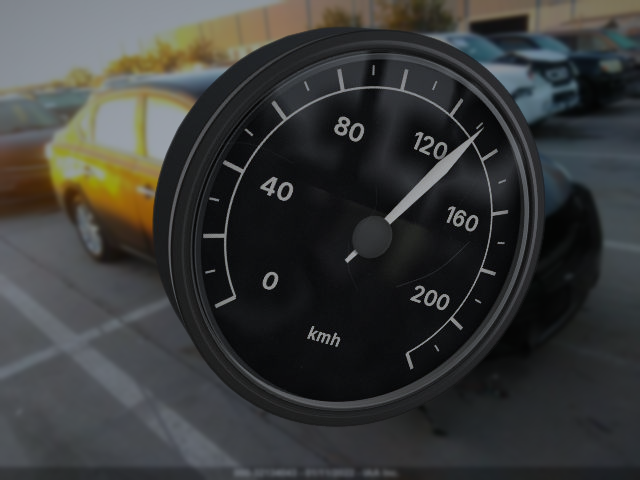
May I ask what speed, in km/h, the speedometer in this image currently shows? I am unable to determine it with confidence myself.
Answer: 130 km/h
